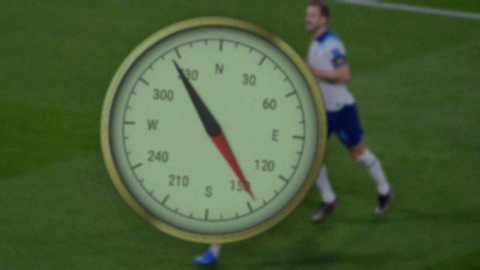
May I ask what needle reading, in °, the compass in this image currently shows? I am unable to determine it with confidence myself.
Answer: 145 °
